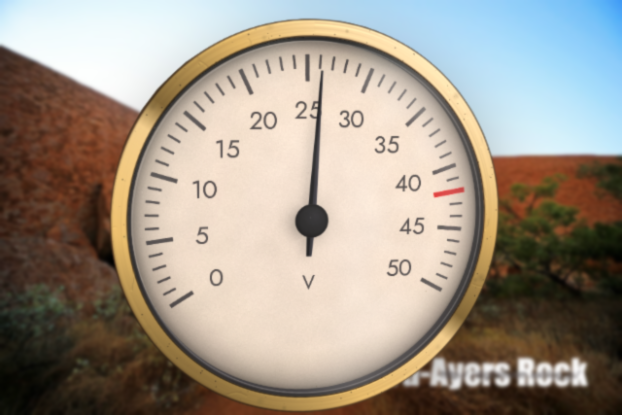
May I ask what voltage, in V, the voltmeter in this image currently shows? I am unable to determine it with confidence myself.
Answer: 26 V
